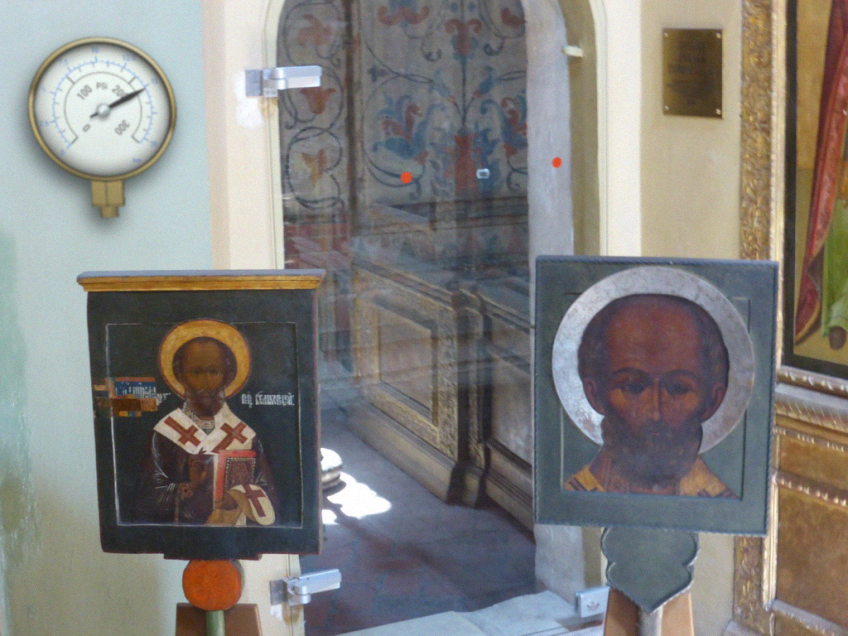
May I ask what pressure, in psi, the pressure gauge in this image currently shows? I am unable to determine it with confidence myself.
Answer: 220 psi
